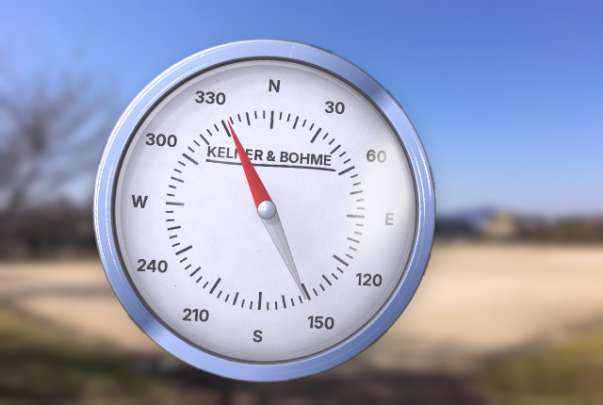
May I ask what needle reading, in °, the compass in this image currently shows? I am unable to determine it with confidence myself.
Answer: 332.5 °
